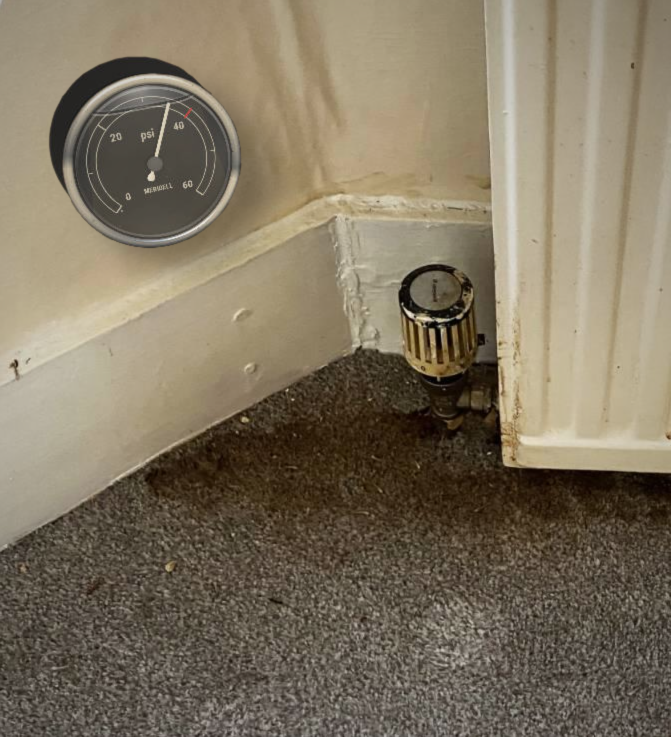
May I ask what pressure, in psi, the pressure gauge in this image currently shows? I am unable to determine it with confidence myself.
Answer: 35 psi
